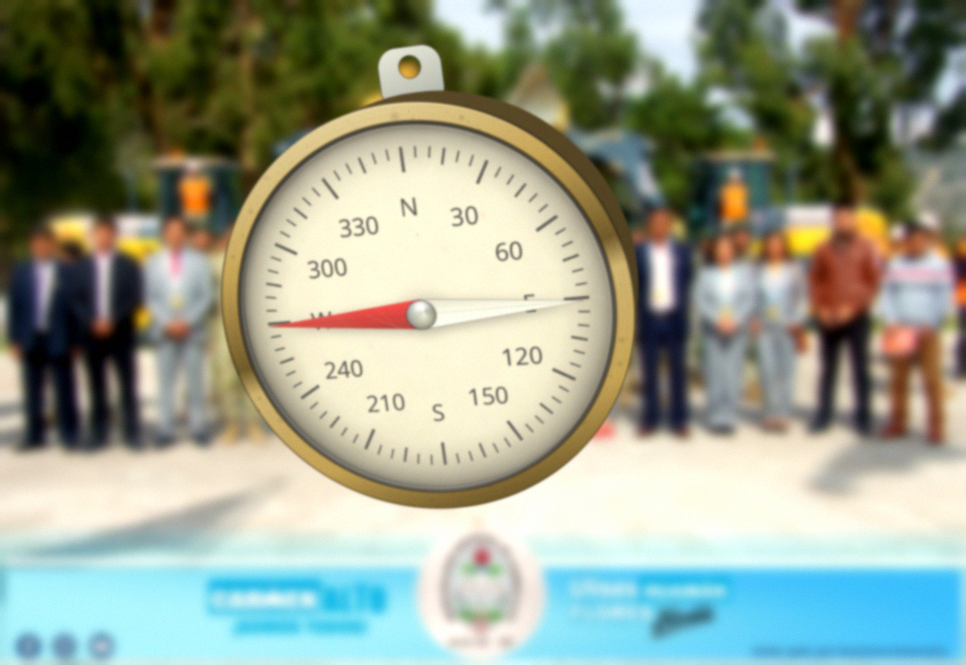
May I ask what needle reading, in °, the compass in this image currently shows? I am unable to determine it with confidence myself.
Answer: 270 °
